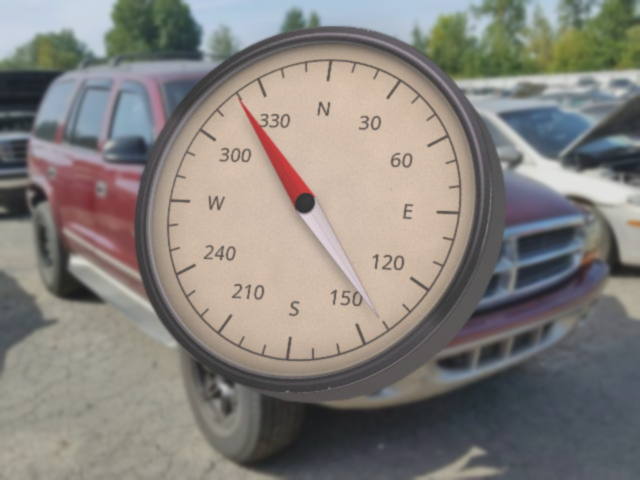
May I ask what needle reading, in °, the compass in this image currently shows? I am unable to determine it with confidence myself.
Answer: 320 °
